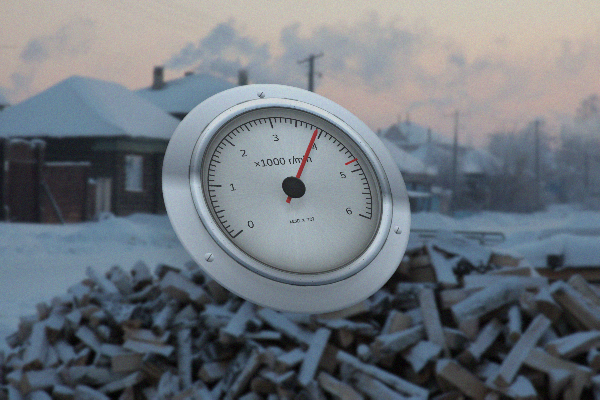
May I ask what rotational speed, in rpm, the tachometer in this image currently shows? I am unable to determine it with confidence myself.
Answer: 3900 rpm
